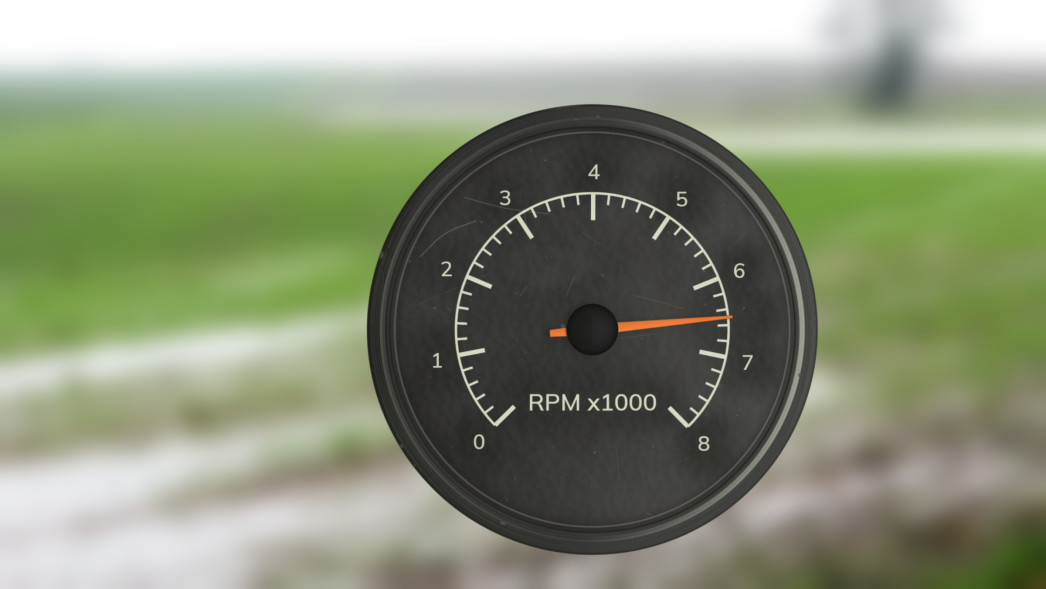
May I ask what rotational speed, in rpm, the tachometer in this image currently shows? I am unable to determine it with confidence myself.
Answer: 6500 rpm
